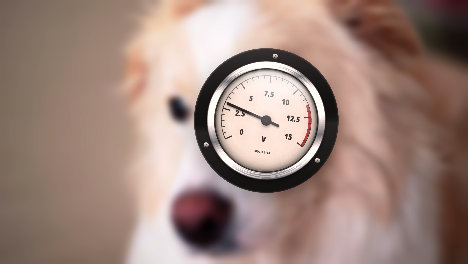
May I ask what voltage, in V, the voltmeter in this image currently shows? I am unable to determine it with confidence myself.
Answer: 3 V
